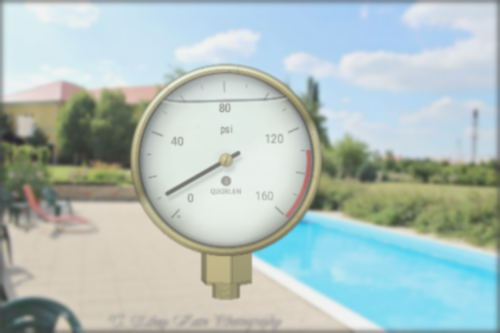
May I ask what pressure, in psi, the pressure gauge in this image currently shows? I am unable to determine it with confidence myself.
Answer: 10 psi
